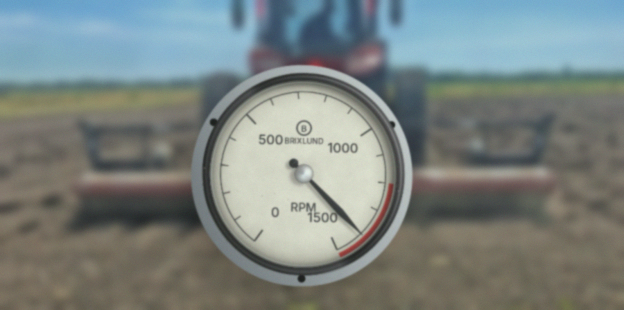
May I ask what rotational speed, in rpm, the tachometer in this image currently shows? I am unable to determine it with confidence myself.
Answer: 1400 rpm
